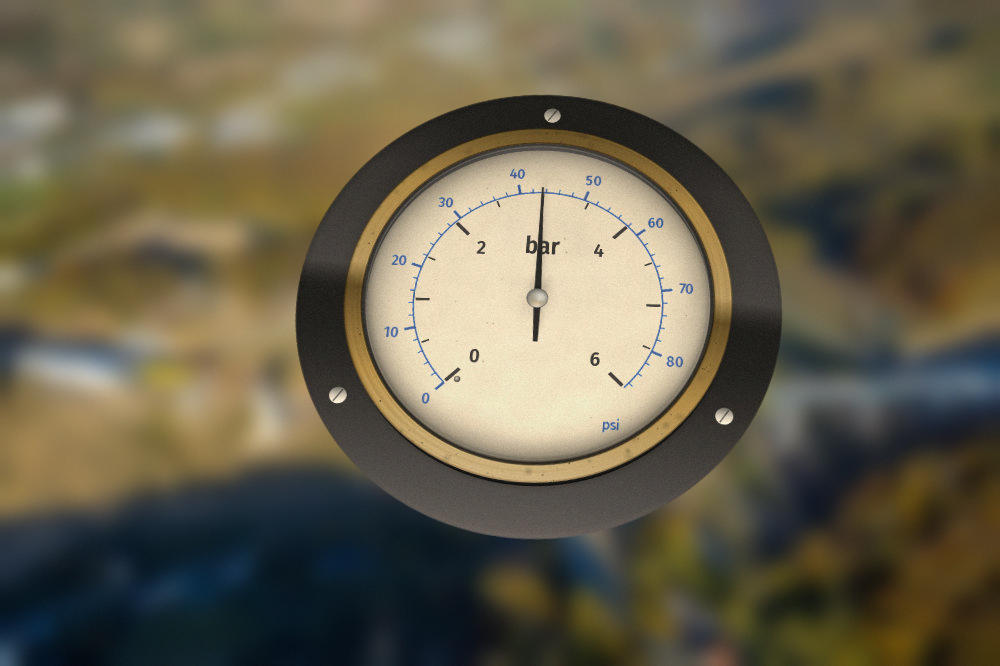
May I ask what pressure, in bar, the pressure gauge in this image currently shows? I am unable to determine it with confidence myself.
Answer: 3 bar
